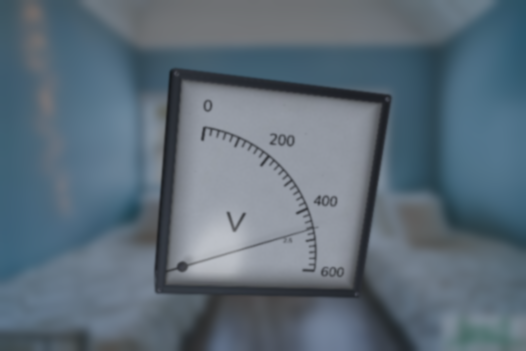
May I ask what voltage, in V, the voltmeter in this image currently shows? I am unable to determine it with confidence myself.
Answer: 460 V
